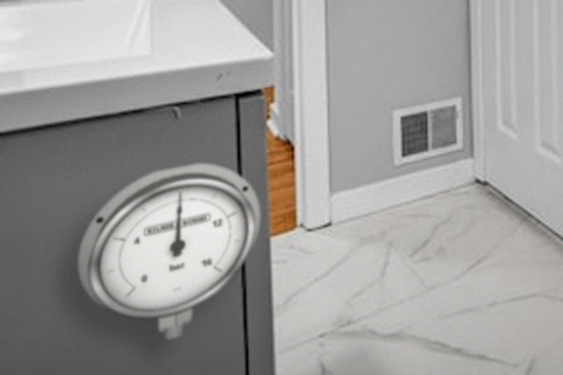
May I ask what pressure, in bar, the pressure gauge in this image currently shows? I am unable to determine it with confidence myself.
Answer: 8 bar
